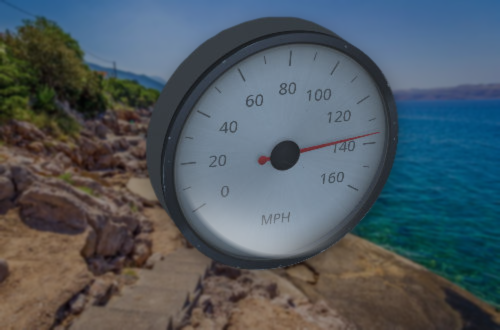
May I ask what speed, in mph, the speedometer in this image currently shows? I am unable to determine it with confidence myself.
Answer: 135 mph
